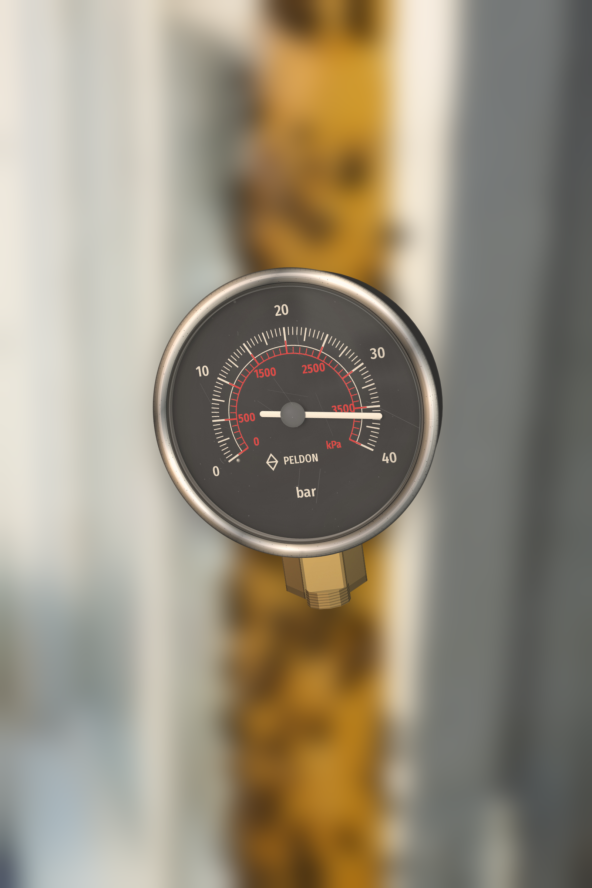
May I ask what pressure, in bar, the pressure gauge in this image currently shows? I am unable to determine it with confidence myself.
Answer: 36 bar
